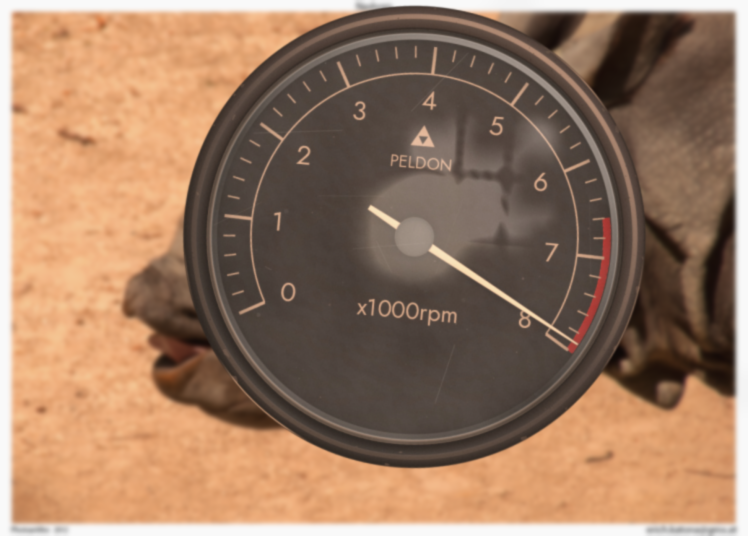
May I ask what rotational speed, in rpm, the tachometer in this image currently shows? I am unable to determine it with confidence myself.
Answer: 7900 rpm
